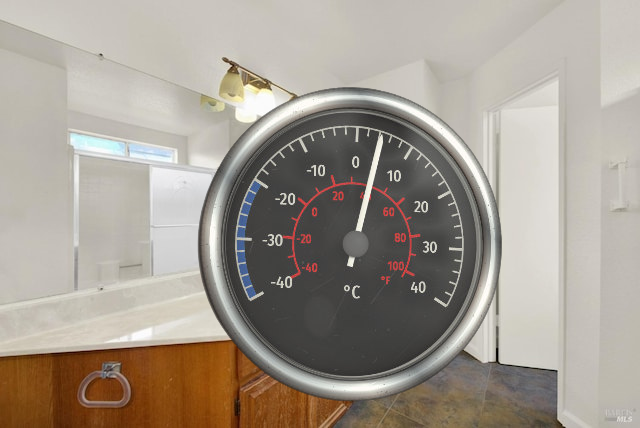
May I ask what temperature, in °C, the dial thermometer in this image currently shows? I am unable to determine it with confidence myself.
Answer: 4 °C
